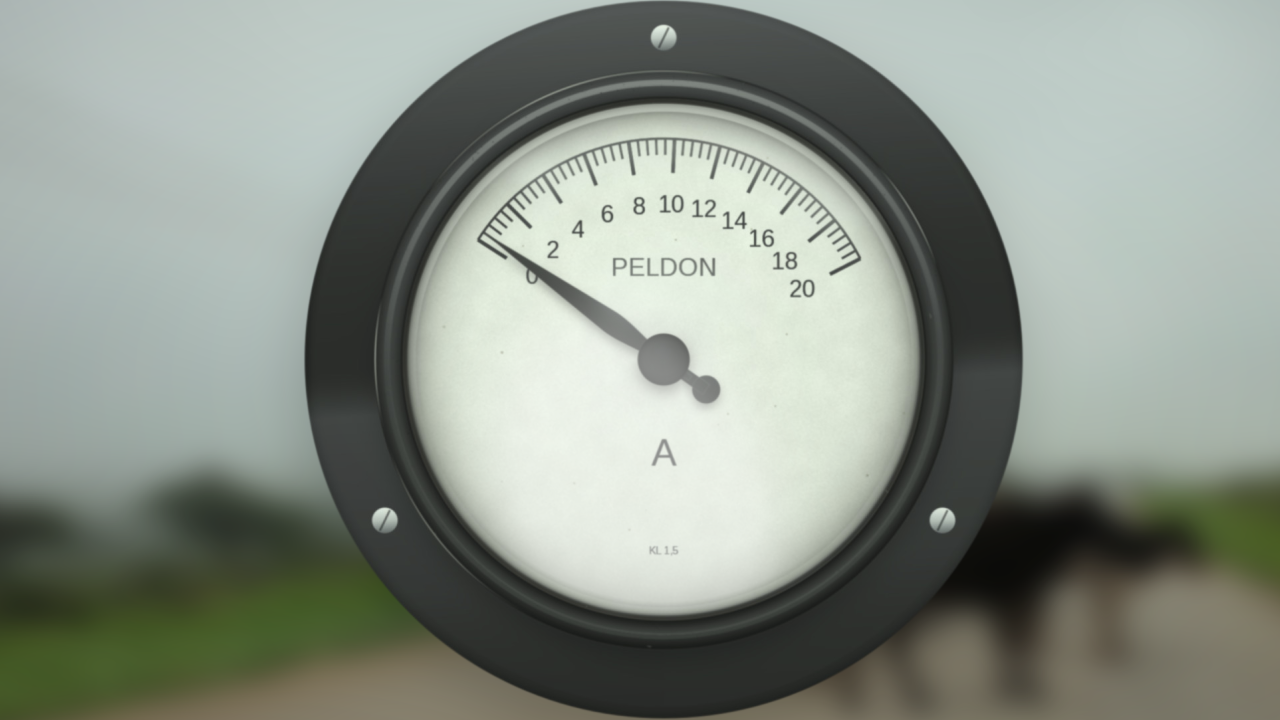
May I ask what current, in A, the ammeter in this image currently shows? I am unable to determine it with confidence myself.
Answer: 0.4 A
